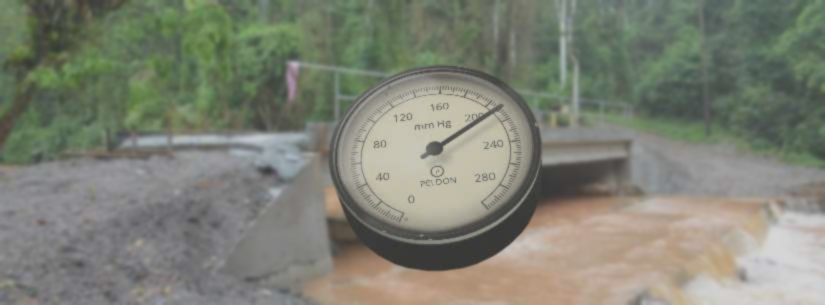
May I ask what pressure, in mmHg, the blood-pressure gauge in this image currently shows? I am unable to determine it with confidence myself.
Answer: 210 mmHg
